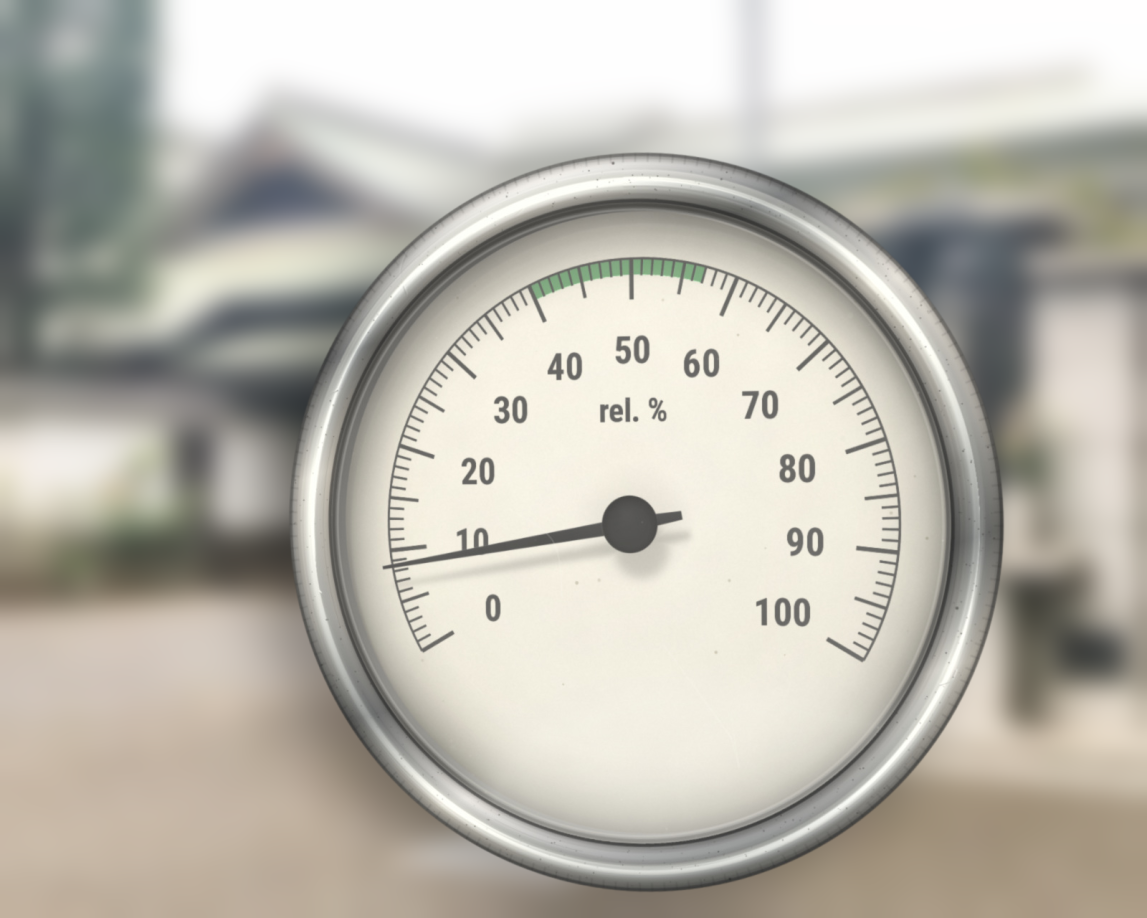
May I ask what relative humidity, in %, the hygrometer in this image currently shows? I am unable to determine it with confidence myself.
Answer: 8.5 %
